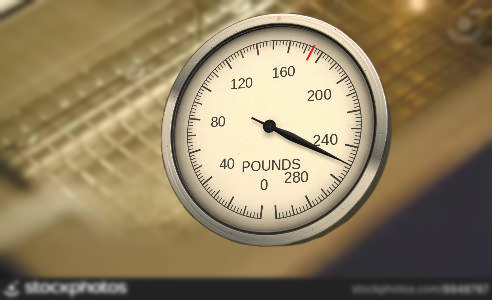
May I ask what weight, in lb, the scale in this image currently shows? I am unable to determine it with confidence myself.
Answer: 250 lb
